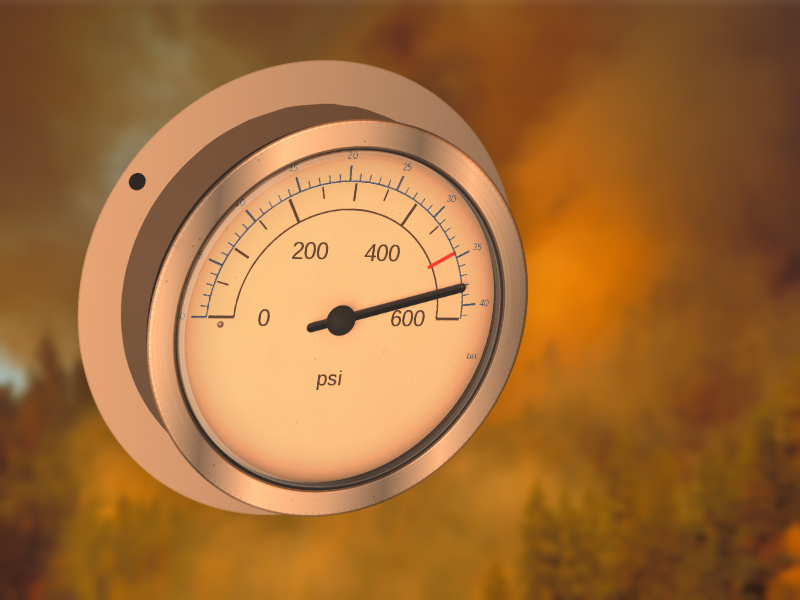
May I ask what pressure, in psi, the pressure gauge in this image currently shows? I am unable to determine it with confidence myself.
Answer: 550 psi
